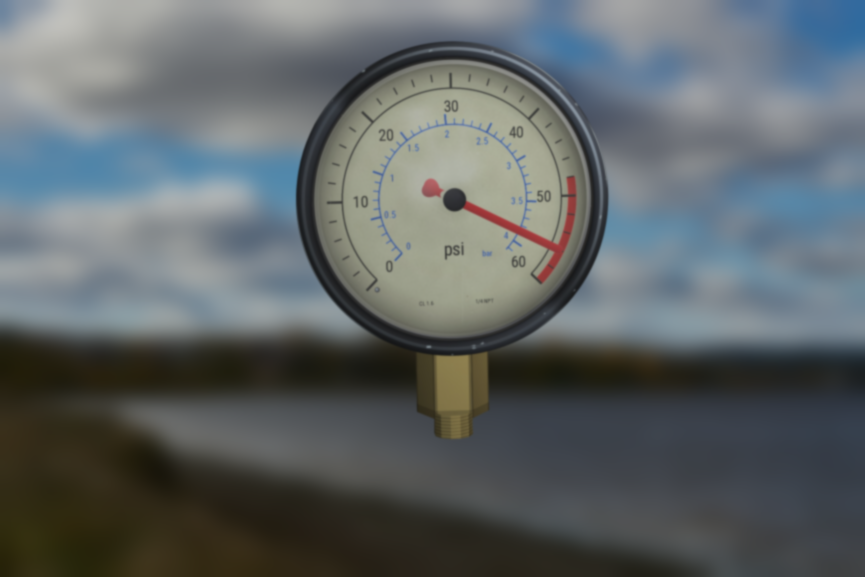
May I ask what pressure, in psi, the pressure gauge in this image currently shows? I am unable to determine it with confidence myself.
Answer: 56 psi
